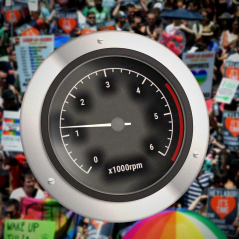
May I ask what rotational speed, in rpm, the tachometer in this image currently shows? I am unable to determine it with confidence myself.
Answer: 1200 rpm
